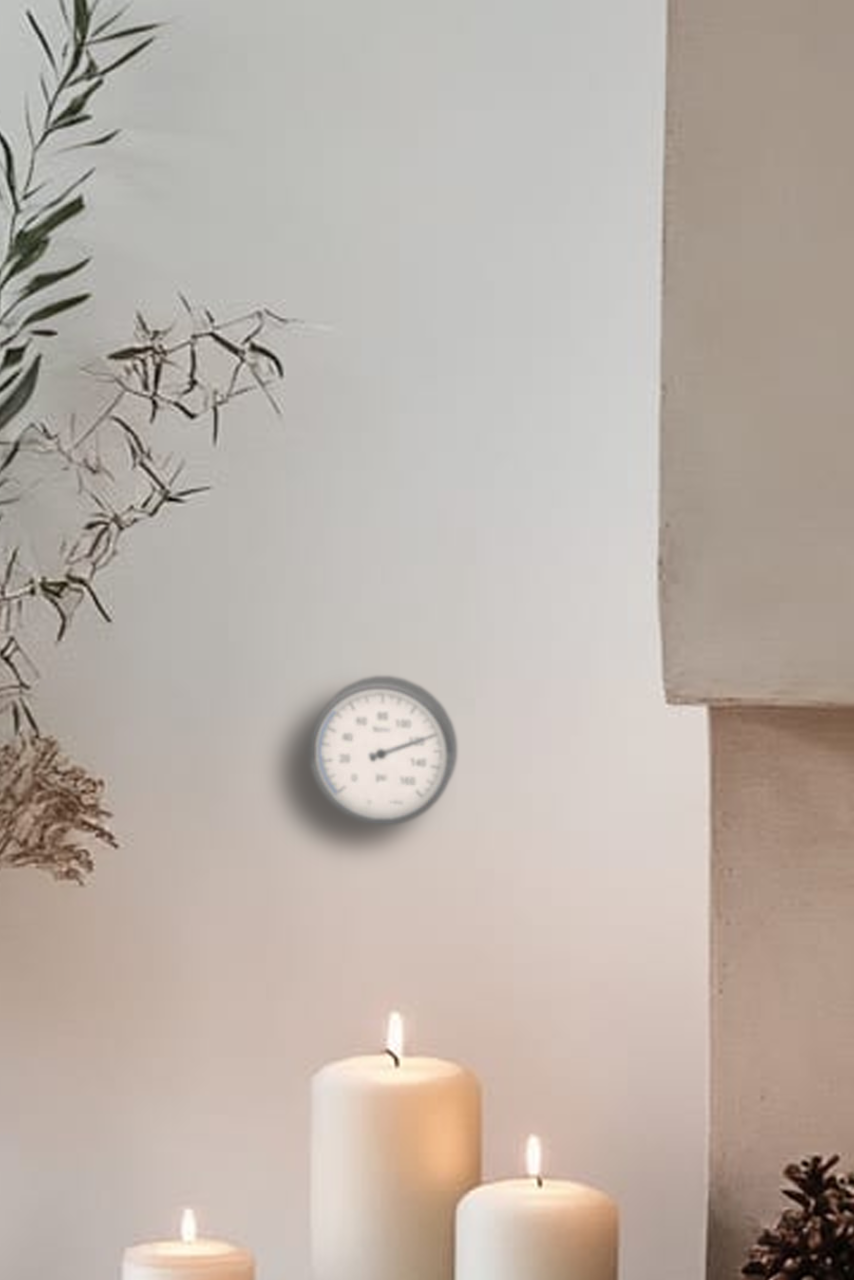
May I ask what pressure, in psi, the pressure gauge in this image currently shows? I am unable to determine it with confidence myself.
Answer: 120 psi
